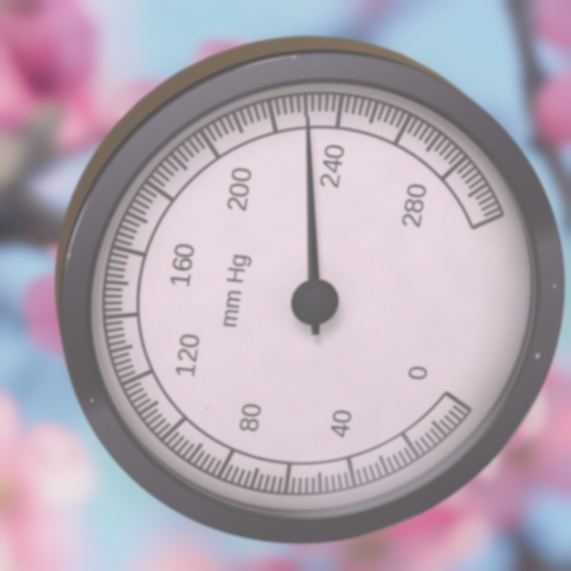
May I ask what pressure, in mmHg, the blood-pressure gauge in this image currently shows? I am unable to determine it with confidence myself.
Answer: 230 mmHg
